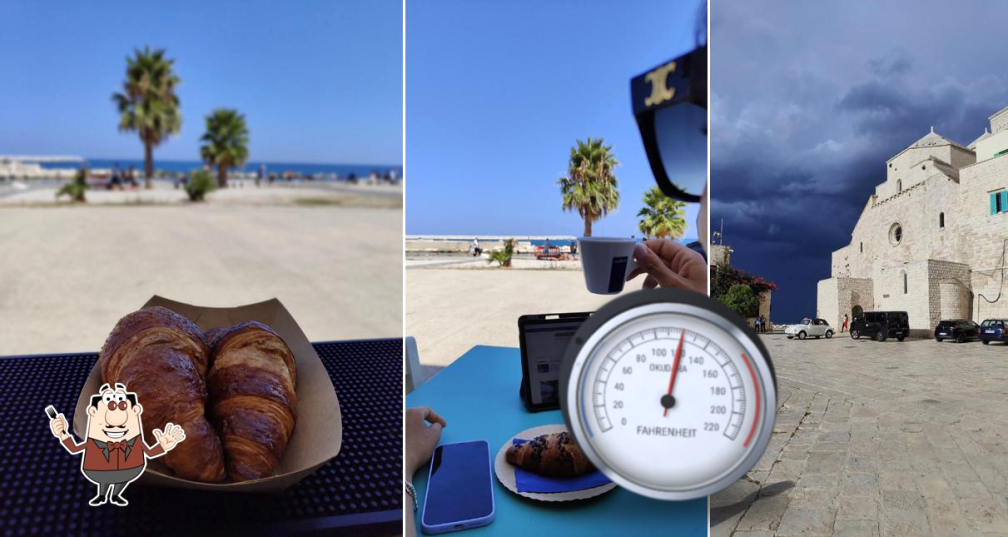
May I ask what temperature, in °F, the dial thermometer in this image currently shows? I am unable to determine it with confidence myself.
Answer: 120 °F
